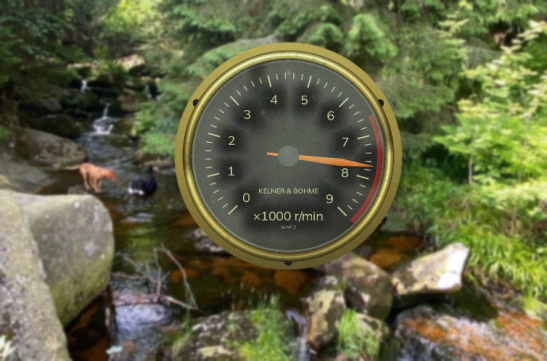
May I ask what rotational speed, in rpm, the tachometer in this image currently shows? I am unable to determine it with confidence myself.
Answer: 7700 rpm
